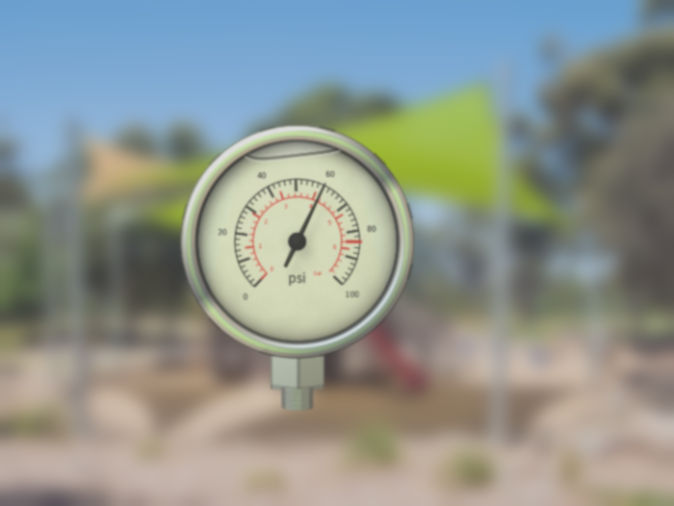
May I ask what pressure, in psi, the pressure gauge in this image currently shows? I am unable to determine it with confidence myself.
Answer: 60 psi
